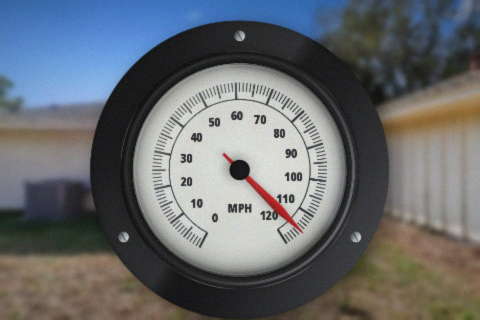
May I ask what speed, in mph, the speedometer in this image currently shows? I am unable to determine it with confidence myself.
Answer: 115 mph
